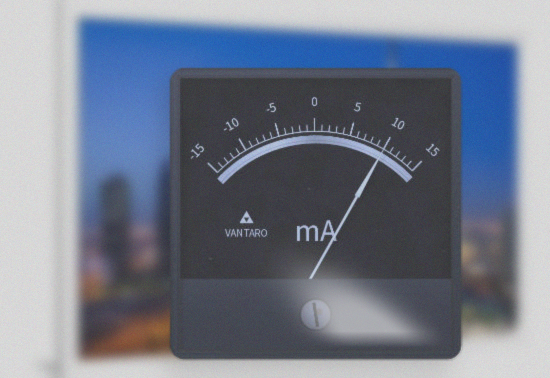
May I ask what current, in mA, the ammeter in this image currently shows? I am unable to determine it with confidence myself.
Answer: 10 mA
